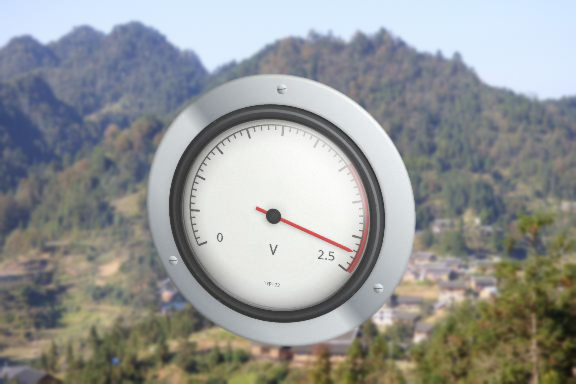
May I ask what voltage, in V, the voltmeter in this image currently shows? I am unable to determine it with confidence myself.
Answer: 2.35 V
